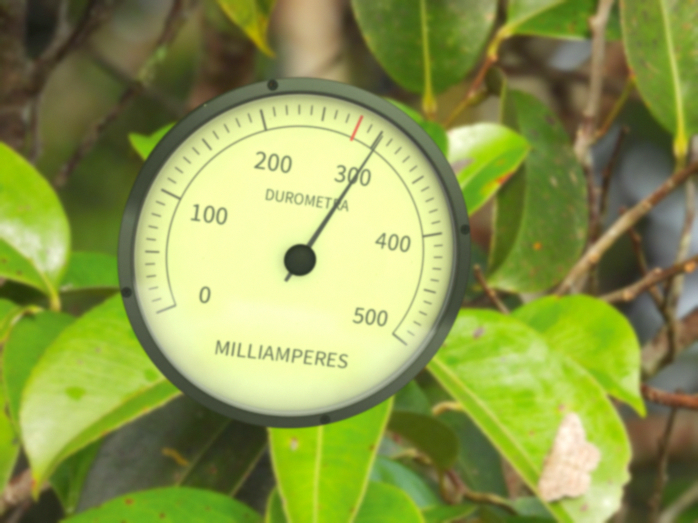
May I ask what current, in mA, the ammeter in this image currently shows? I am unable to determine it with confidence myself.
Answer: 300 mA
